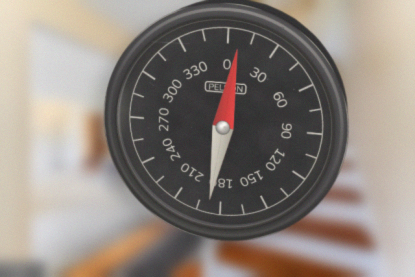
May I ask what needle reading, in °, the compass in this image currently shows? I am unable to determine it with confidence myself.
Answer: 7.5 °
